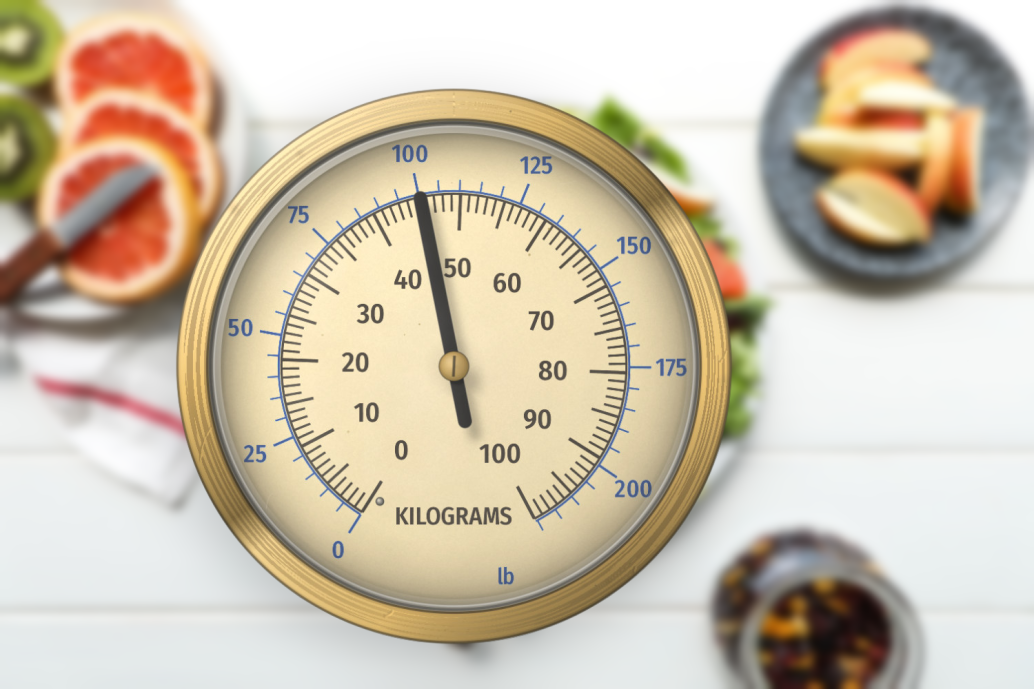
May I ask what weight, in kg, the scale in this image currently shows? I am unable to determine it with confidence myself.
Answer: 45.5 kg
